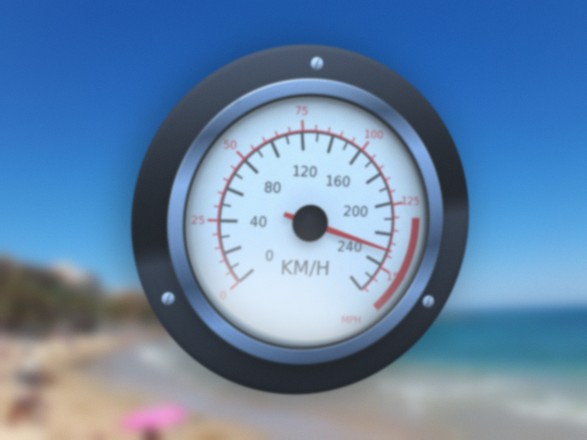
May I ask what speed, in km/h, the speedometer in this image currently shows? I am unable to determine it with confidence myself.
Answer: 230 km/h
